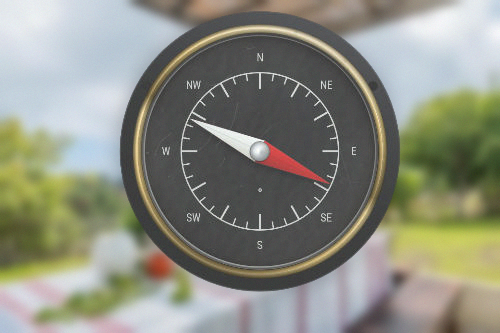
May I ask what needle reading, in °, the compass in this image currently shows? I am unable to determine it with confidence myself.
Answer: 115 °
